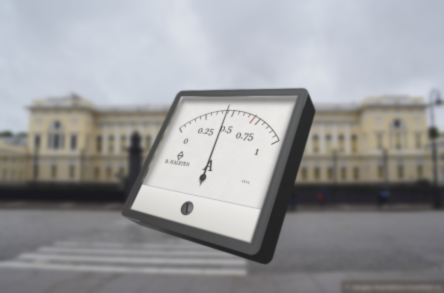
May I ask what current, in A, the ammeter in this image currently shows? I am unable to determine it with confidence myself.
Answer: 0.45 A
